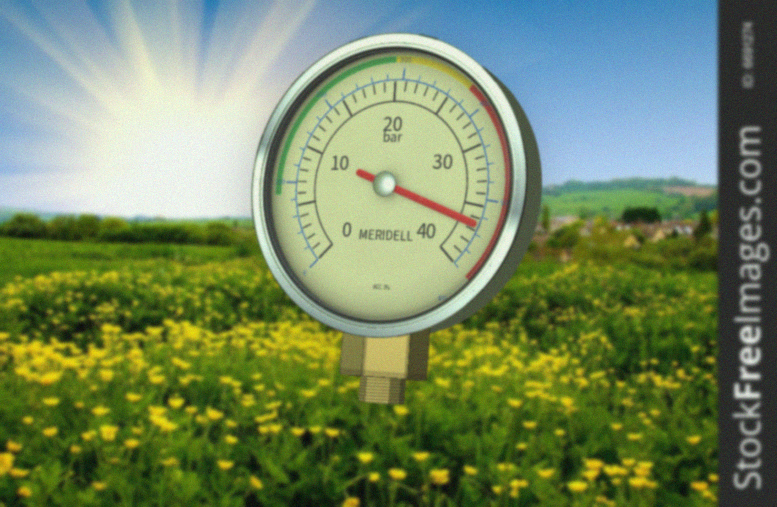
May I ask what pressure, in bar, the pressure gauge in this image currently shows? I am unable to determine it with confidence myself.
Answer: 36.5 bar
